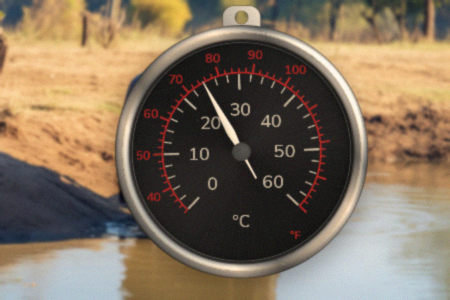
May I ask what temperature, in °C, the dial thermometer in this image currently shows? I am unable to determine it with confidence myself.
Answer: 24 °C
